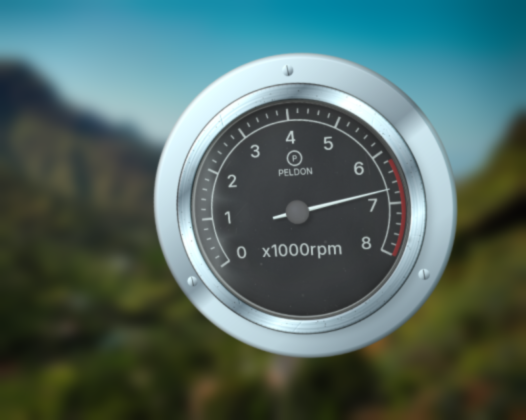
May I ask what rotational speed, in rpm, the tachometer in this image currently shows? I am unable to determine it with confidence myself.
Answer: 6700 rpm
